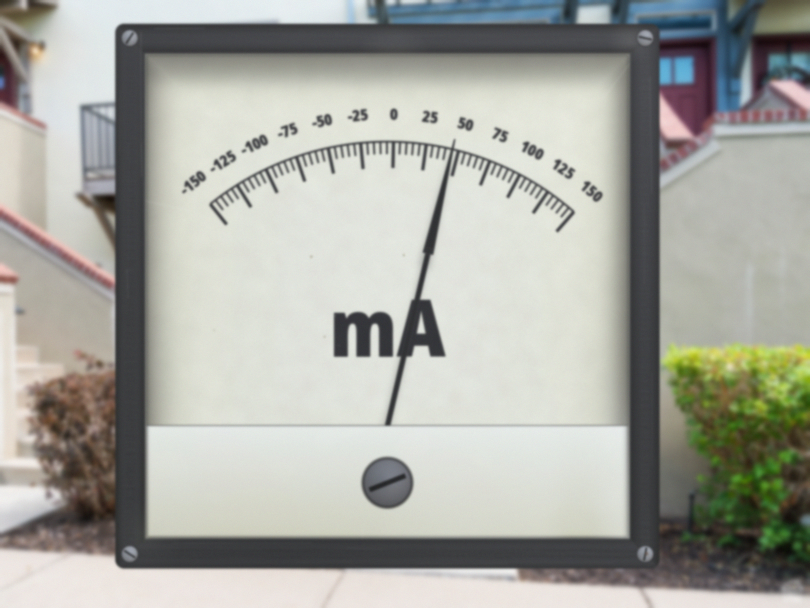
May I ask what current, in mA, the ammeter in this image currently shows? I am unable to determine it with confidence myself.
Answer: 45 mA
